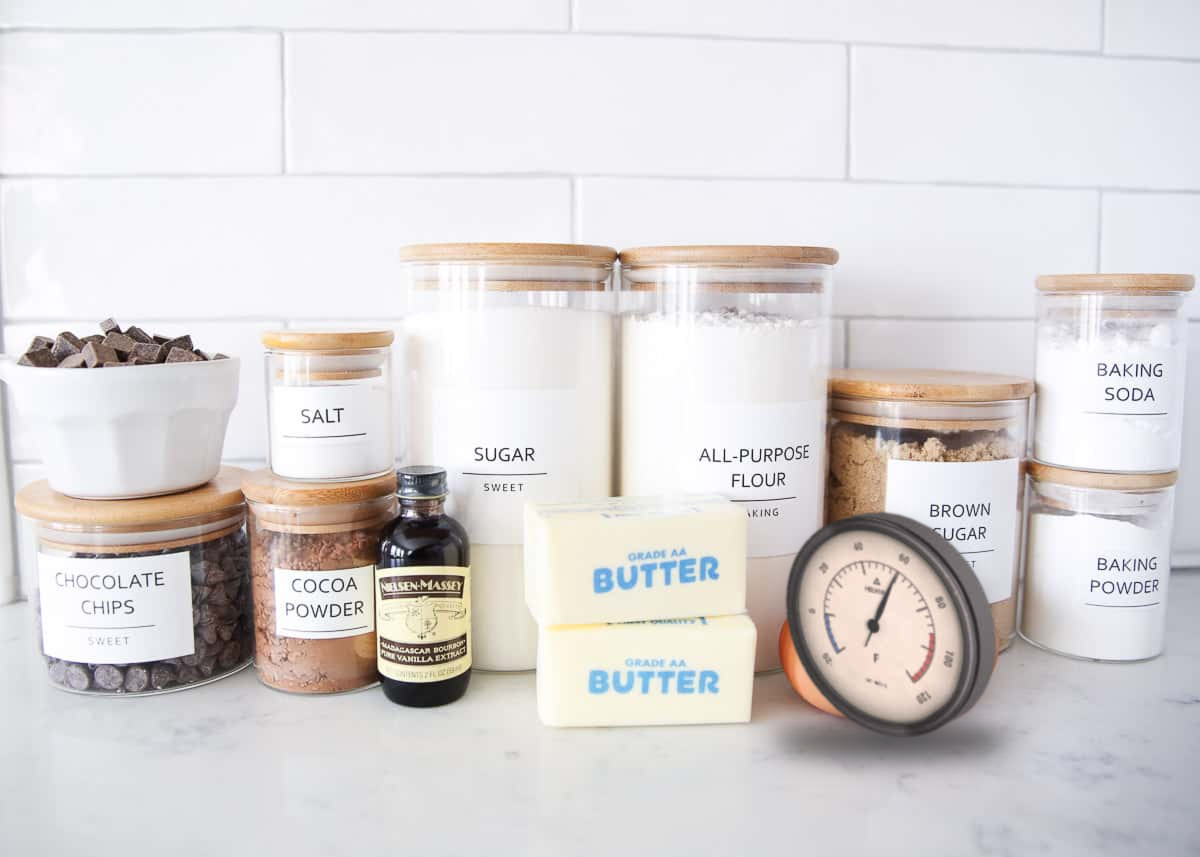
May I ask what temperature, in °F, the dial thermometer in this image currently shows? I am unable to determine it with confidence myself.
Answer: 60 °F
